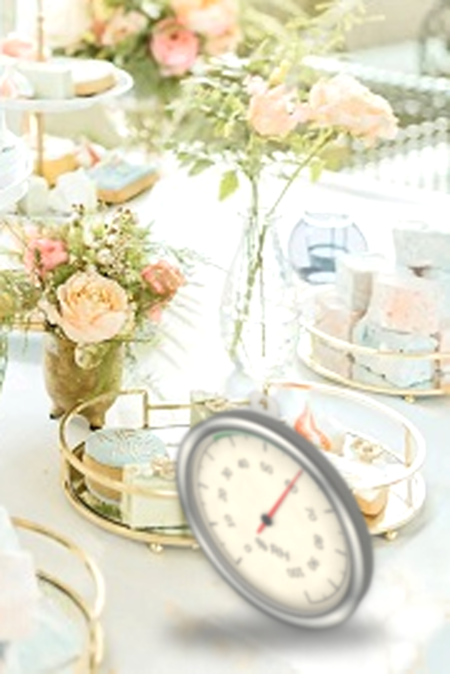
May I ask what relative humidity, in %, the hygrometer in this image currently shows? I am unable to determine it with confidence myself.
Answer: 60 %
